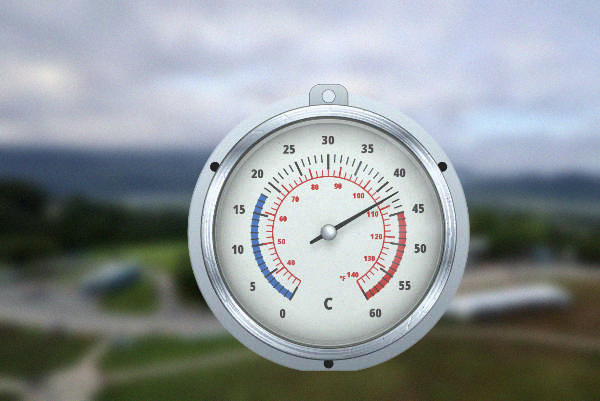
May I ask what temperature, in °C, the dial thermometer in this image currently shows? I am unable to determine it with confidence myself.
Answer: 42 °C
